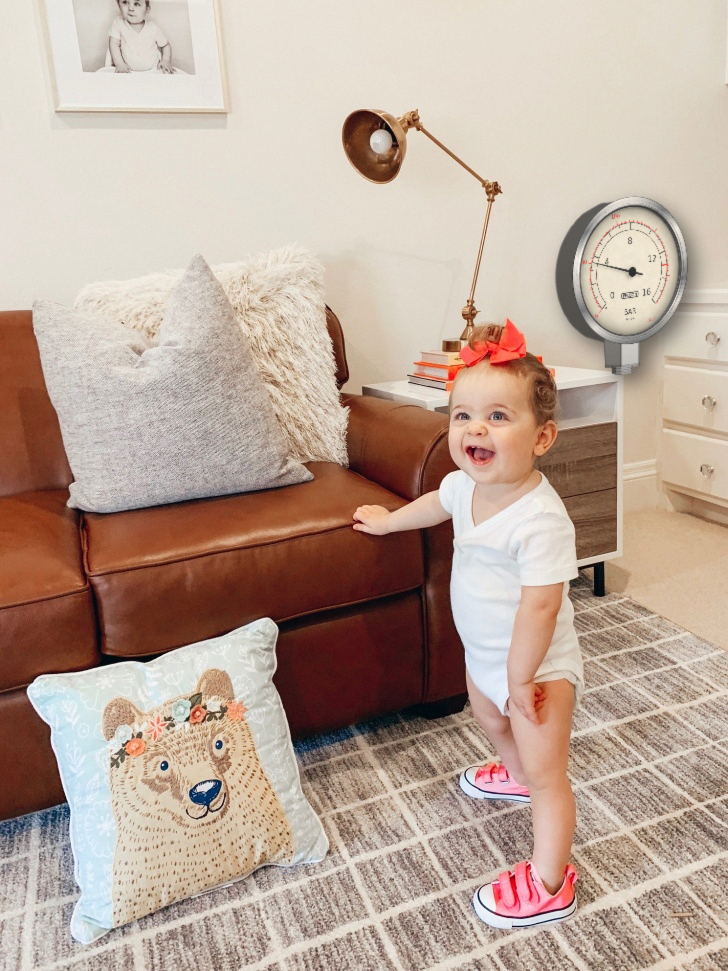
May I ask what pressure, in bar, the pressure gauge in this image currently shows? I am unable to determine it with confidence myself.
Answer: 3.5 bar
